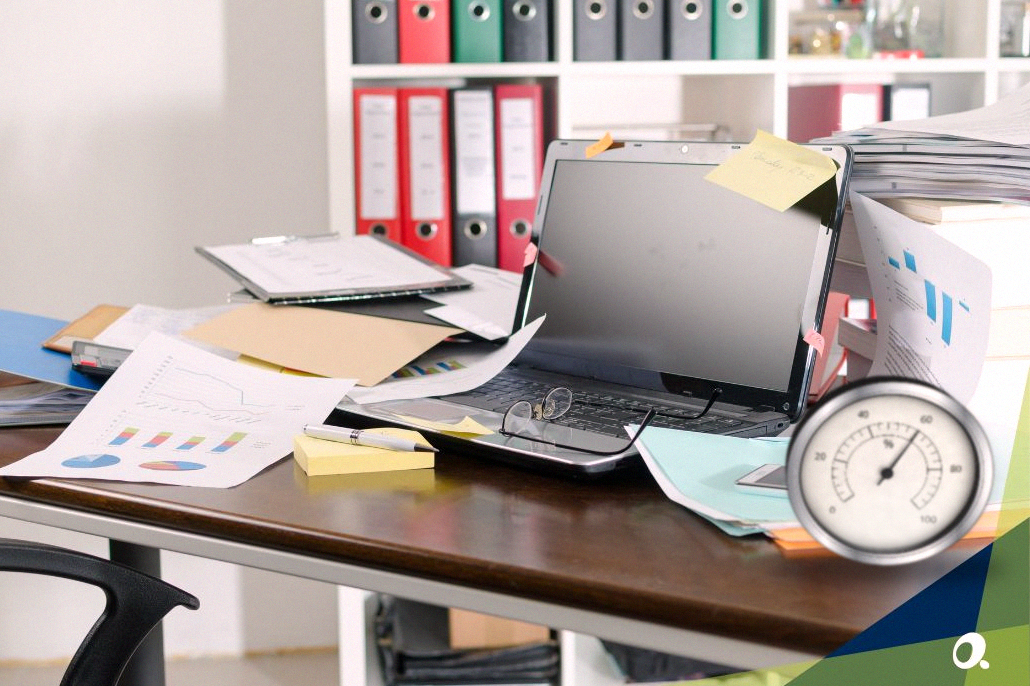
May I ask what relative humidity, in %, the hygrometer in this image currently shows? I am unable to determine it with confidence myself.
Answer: 60 %
